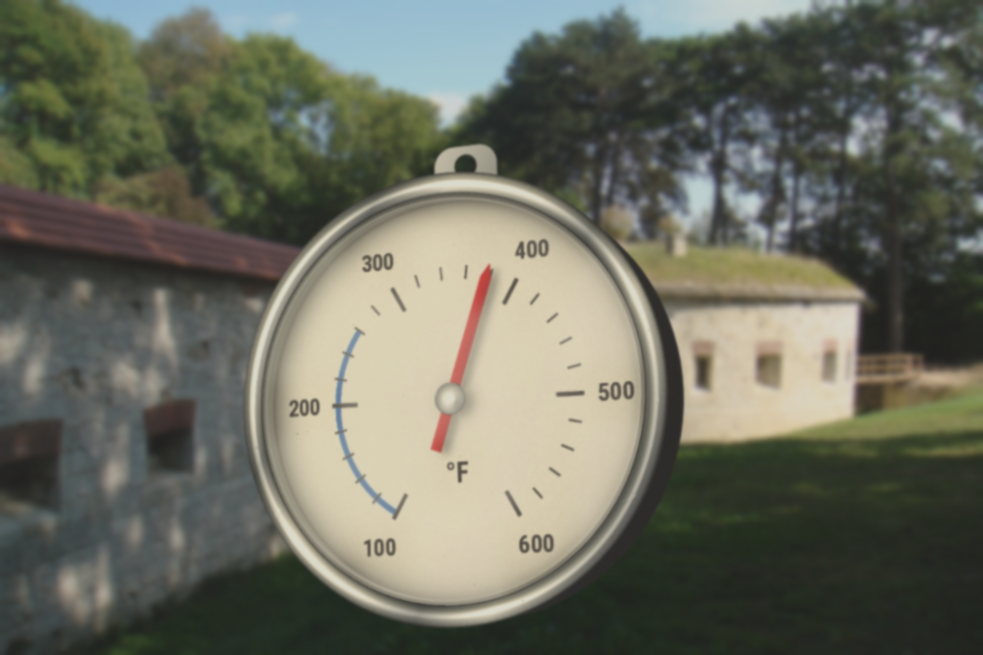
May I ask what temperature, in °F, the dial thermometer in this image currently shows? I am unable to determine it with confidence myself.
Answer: 380 °F
